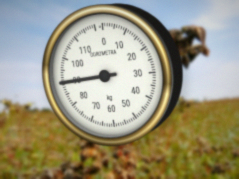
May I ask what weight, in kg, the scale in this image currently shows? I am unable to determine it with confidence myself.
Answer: 90 kg
